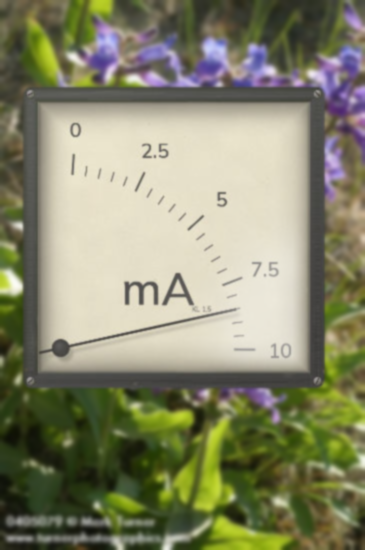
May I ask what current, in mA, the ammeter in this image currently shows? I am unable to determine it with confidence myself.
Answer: 8.5 mA
